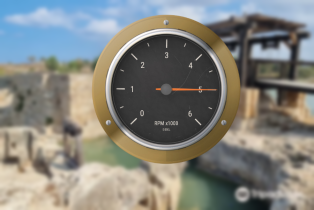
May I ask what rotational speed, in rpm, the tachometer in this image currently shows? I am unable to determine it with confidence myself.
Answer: 5000 rpm
